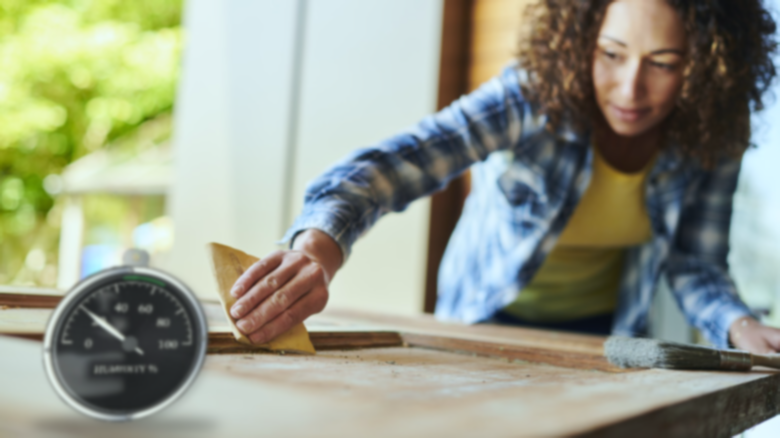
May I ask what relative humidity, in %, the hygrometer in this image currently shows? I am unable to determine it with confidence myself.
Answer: 20 %
